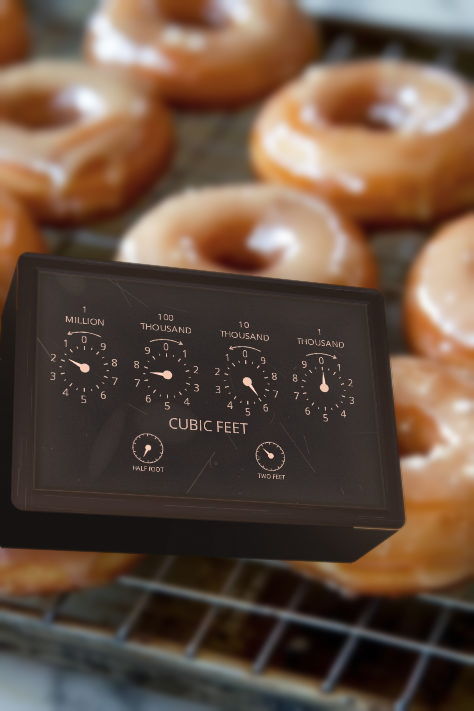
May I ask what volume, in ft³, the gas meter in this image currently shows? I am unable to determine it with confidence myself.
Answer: 176000 ft³
